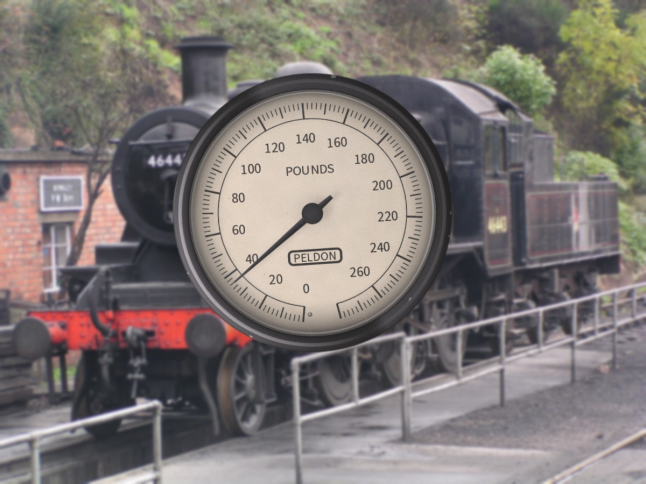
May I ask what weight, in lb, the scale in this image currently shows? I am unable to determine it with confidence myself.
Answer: 36 lb
